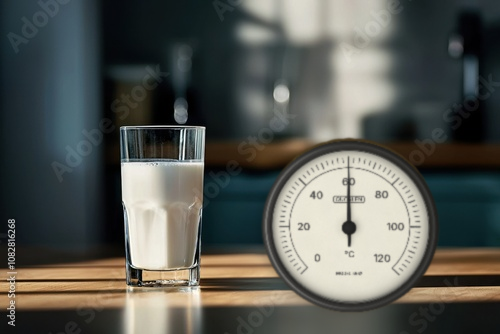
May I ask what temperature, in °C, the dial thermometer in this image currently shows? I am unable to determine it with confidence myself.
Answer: 60 °C
